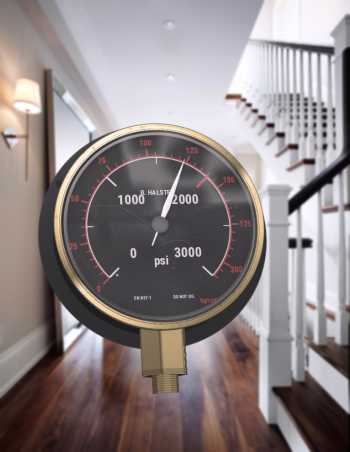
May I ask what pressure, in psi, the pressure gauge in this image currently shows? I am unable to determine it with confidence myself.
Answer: 1750 psi
